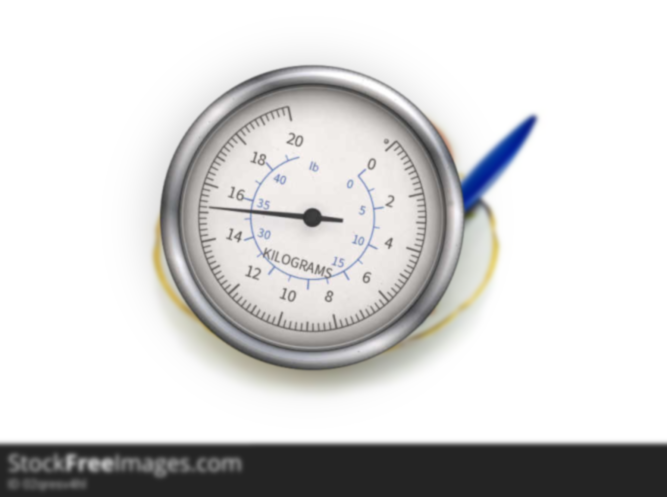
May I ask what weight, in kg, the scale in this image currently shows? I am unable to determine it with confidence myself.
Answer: 15.2 kg
